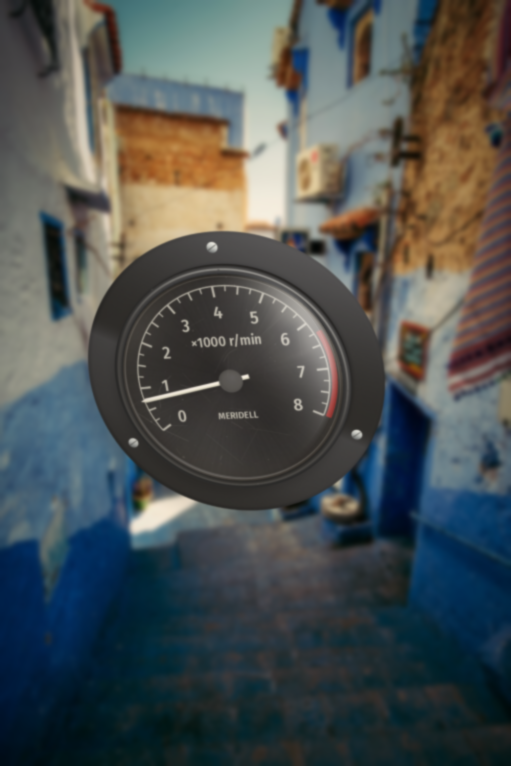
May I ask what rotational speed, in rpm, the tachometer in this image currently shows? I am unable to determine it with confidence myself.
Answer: 750 rpm
